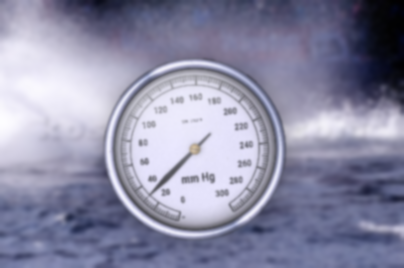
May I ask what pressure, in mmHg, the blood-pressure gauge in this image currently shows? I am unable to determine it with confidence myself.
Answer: 30 mmHg
